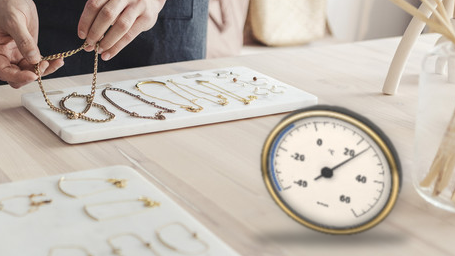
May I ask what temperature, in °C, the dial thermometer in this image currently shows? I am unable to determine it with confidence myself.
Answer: 24 °C
